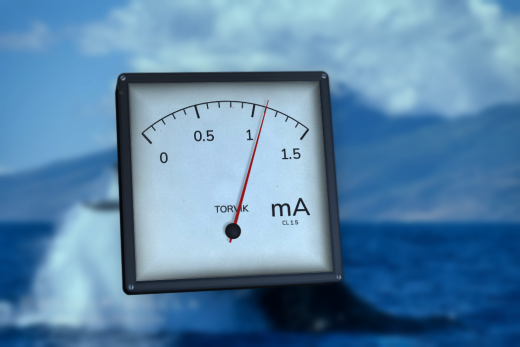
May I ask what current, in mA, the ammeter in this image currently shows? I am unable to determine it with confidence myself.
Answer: 1.1 mA
